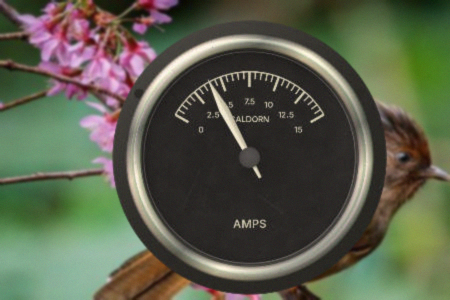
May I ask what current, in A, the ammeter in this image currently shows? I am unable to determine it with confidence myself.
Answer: 4 A
